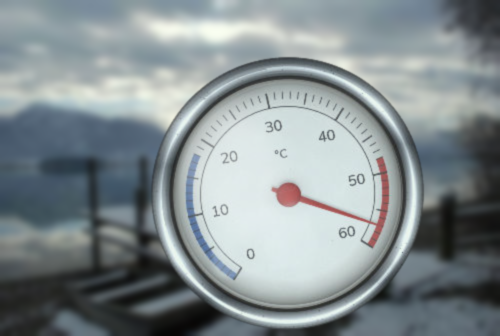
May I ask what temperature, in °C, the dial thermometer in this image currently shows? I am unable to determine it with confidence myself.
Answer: 57 °C
